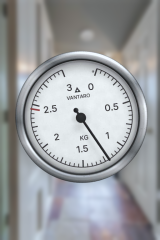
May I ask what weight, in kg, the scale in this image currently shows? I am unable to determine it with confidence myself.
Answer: 1.2 kg
